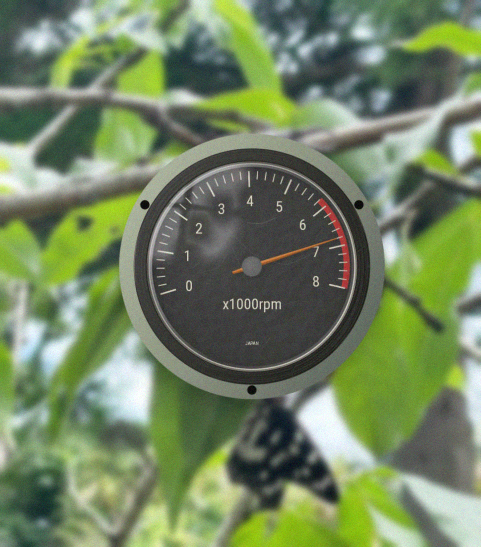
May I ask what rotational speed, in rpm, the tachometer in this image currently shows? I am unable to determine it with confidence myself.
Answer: 6800 rpm
